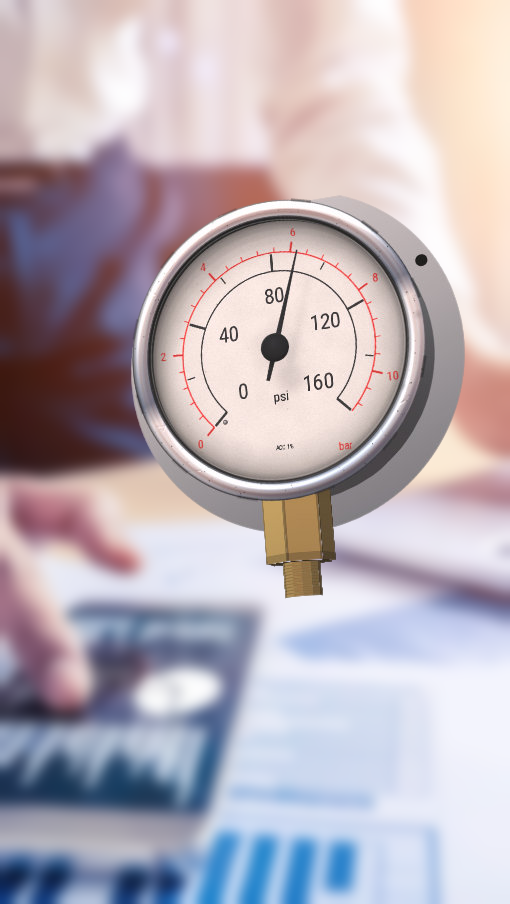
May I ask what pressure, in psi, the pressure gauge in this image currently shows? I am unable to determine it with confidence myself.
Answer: 90 psi
